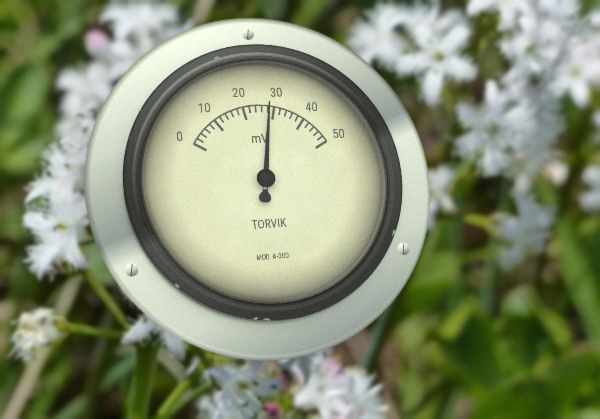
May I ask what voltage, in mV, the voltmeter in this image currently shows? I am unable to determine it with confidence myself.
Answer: 28 mV
